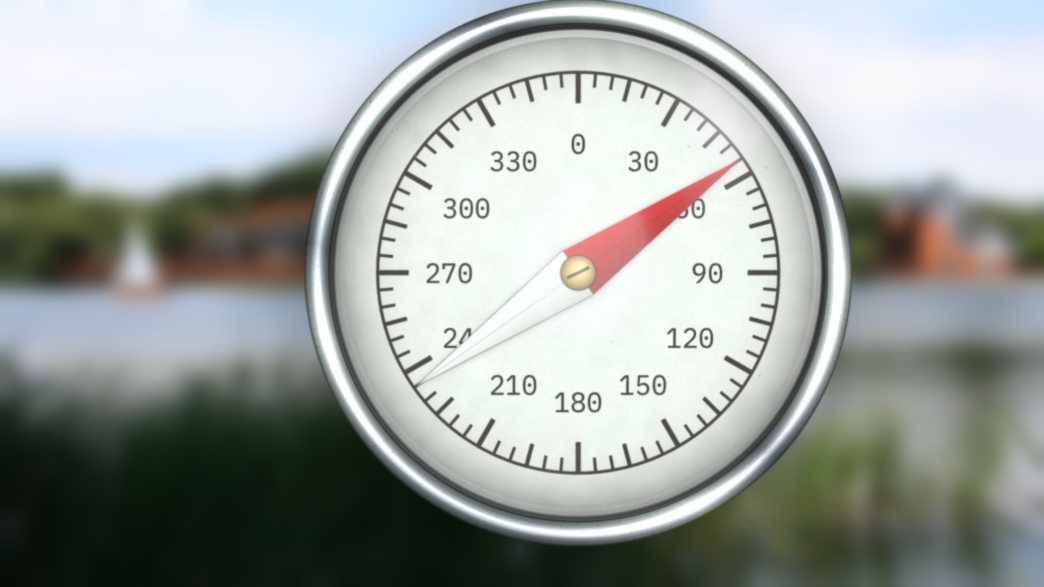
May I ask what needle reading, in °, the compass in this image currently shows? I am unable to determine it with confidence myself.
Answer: 55 °
